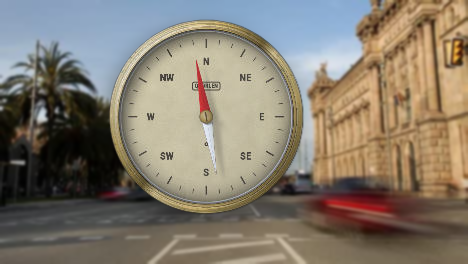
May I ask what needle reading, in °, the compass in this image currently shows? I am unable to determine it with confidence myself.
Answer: 350 °
